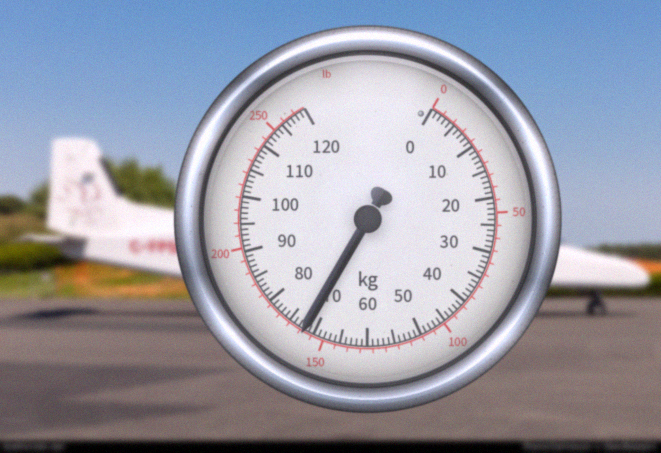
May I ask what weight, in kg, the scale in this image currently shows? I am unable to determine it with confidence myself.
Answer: 72 kg
